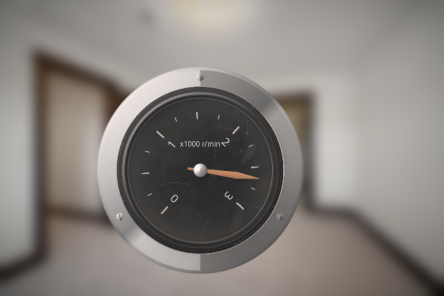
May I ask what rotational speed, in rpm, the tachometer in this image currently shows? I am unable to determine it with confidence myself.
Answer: 2625 rpm
